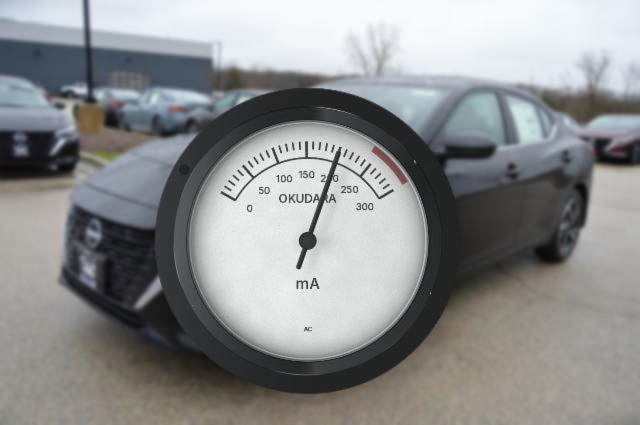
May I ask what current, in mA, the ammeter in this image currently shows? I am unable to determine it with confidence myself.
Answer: 200 mA
